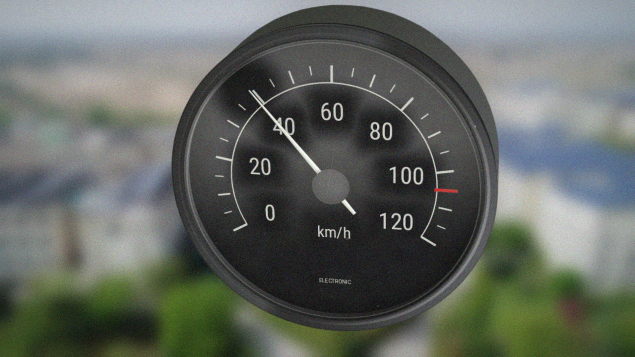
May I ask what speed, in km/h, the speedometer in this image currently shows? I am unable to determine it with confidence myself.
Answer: 40 km/h
